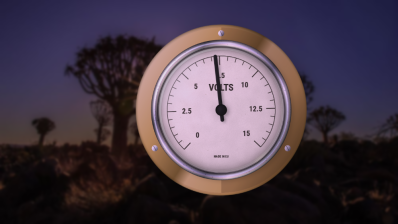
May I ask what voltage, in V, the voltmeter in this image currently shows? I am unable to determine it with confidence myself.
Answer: 7.25 V
